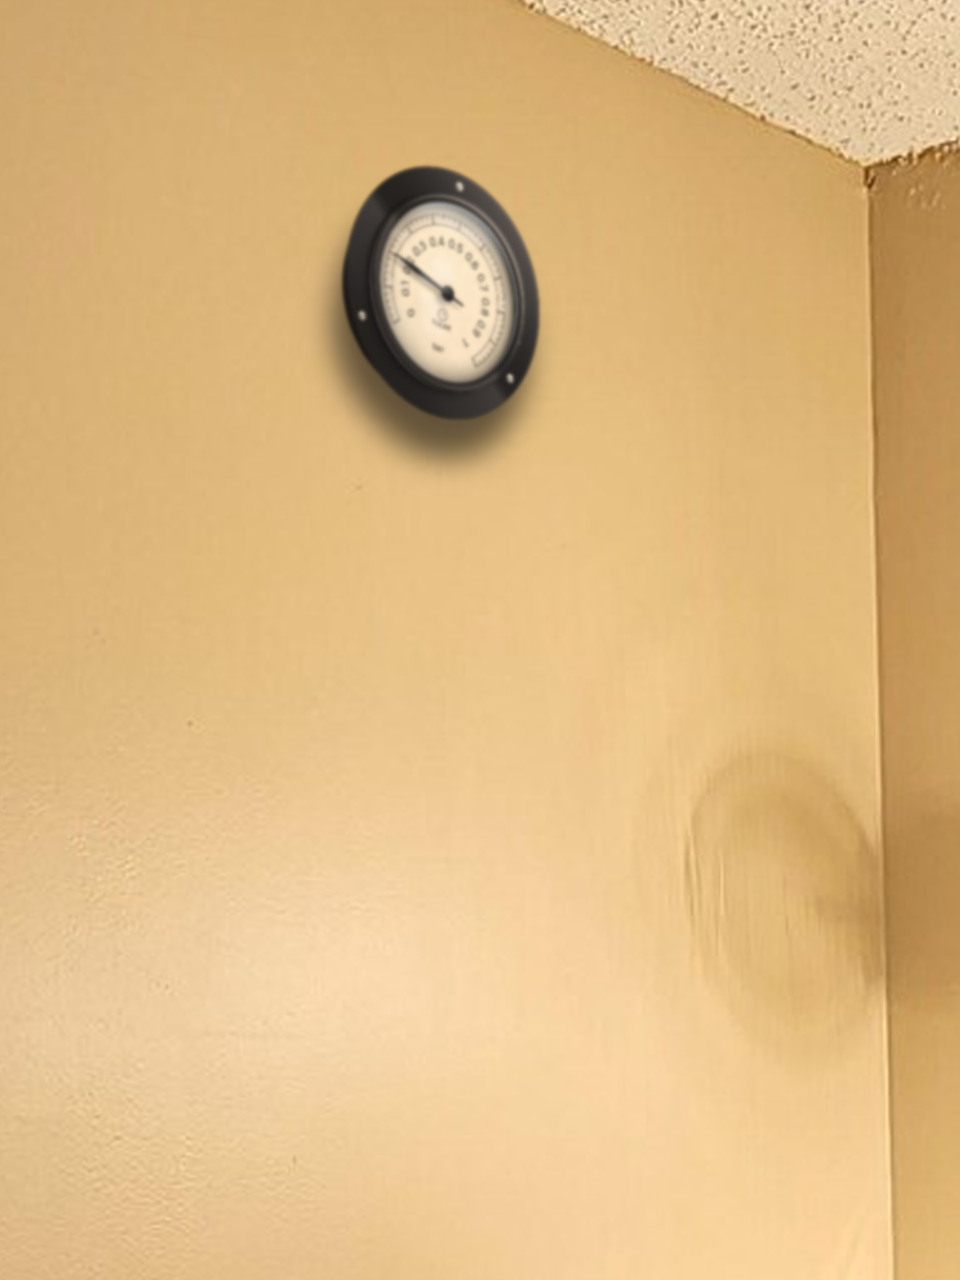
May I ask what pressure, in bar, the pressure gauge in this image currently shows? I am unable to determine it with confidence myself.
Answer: 0.2 bar
